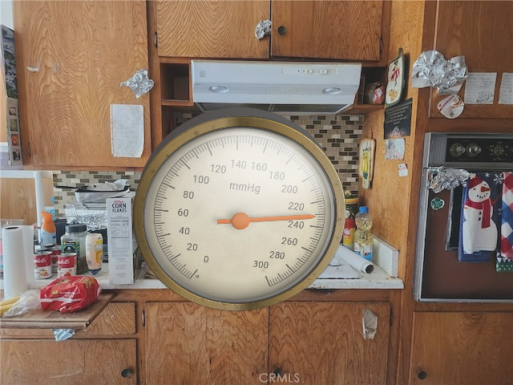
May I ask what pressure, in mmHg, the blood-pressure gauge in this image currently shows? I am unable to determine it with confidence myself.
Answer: 230 mmHg
